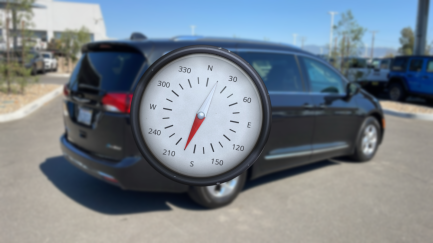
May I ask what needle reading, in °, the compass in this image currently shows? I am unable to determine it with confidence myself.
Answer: 195 °
